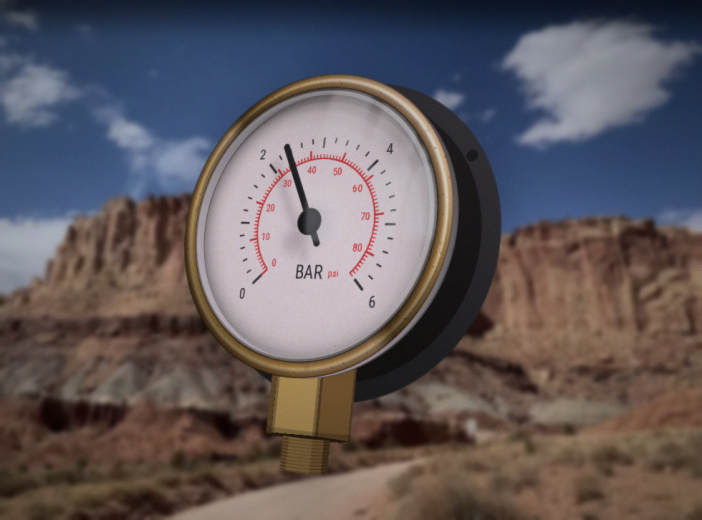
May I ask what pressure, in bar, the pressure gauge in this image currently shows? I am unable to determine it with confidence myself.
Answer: 2.4 bar
